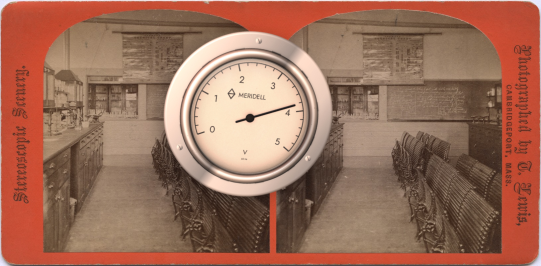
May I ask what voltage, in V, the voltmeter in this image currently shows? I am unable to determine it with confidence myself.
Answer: 3.8 V
